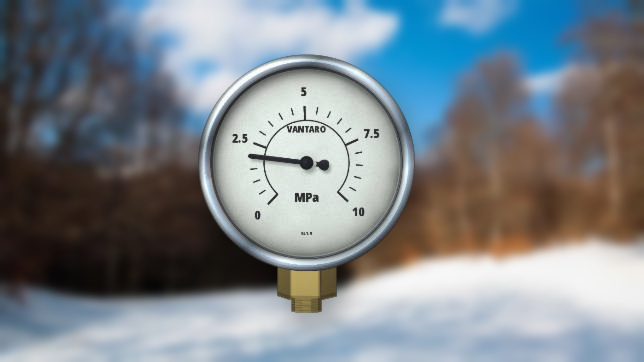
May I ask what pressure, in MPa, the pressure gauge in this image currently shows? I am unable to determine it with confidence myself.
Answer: 2 MPa
